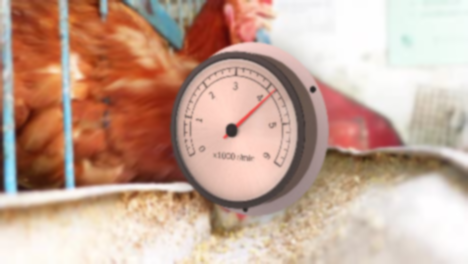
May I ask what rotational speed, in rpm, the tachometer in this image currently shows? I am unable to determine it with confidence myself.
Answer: 4200 rpm
